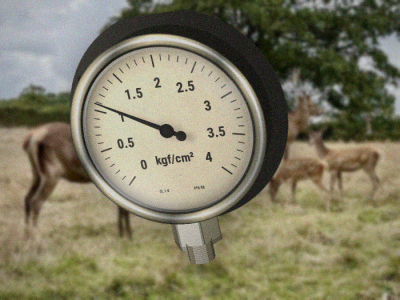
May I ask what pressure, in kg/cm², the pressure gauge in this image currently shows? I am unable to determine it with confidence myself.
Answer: 1.1 kg/cm²
